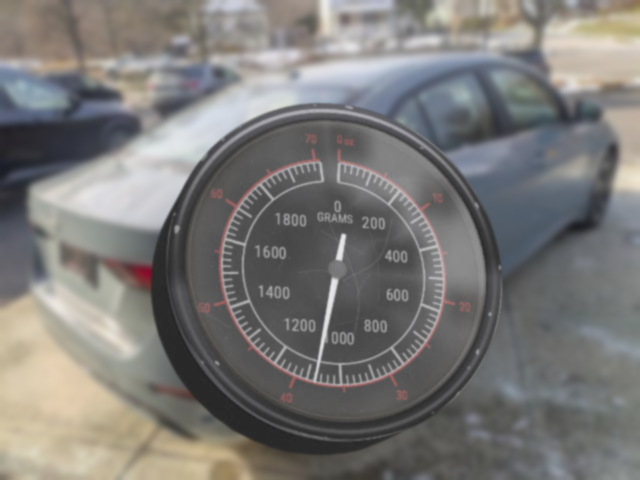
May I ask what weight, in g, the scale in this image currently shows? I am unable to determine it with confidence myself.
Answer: 1080 g
